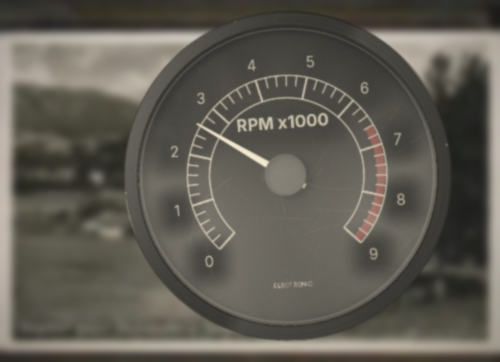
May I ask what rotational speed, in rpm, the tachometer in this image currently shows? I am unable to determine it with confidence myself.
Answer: 2600 rpm
